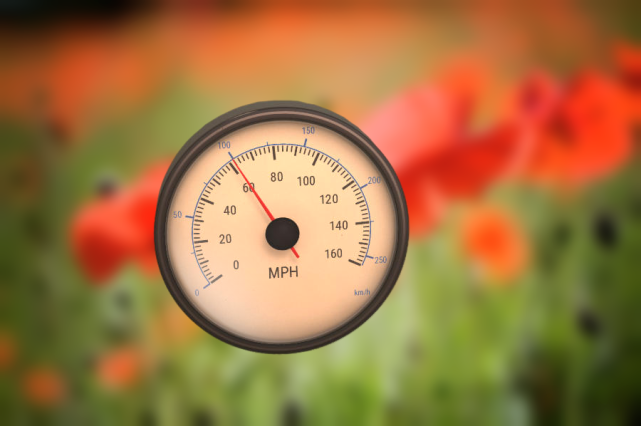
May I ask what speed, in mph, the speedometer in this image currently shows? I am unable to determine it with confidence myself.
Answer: 62 mph
